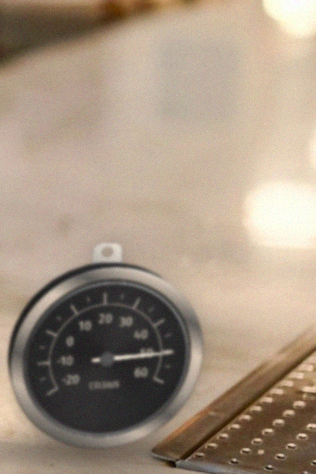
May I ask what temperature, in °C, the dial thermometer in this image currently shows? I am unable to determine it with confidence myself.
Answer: 50 °C
